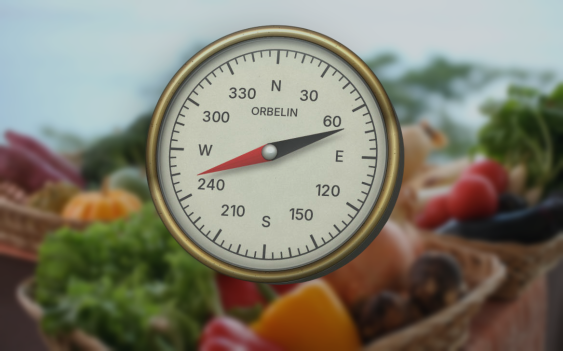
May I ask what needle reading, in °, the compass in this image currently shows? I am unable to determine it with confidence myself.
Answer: 250 °
